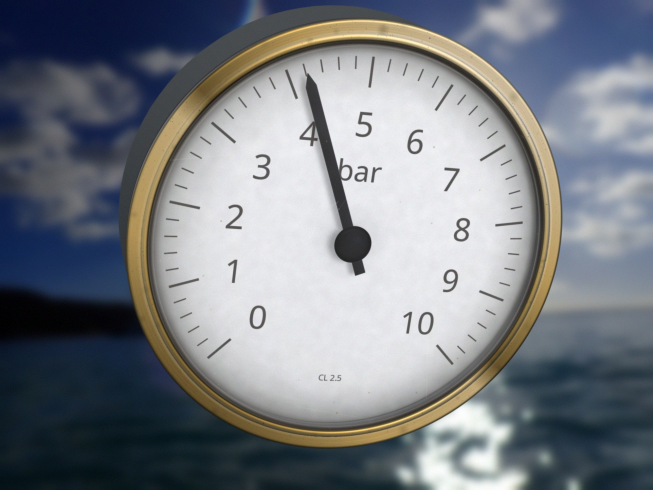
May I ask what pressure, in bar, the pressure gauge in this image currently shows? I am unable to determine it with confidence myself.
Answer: 4.2 bar
